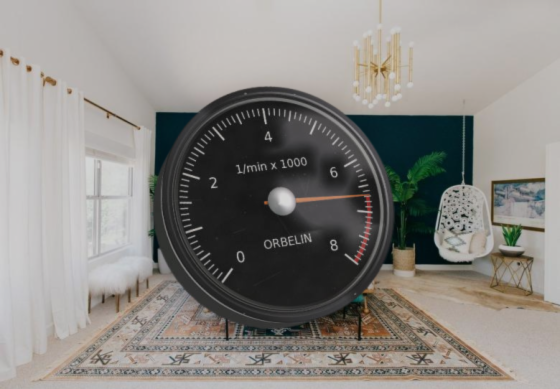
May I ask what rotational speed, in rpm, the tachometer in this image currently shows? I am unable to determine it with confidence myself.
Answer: 6700 rpm
